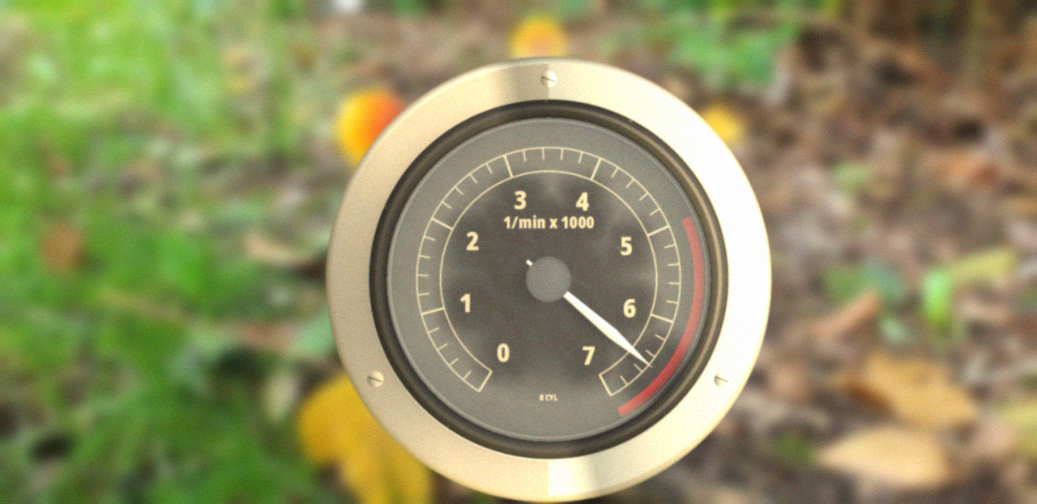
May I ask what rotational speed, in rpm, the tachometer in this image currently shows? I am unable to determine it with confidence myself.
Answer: 6500 rpm
